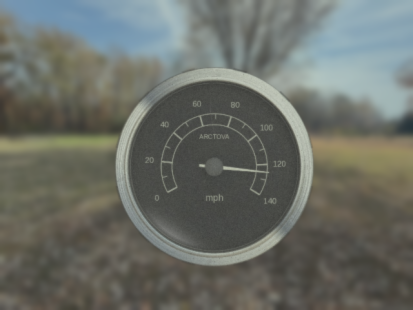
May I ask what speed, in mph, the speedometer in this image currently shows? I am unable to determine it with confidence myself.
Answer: 125 mph
